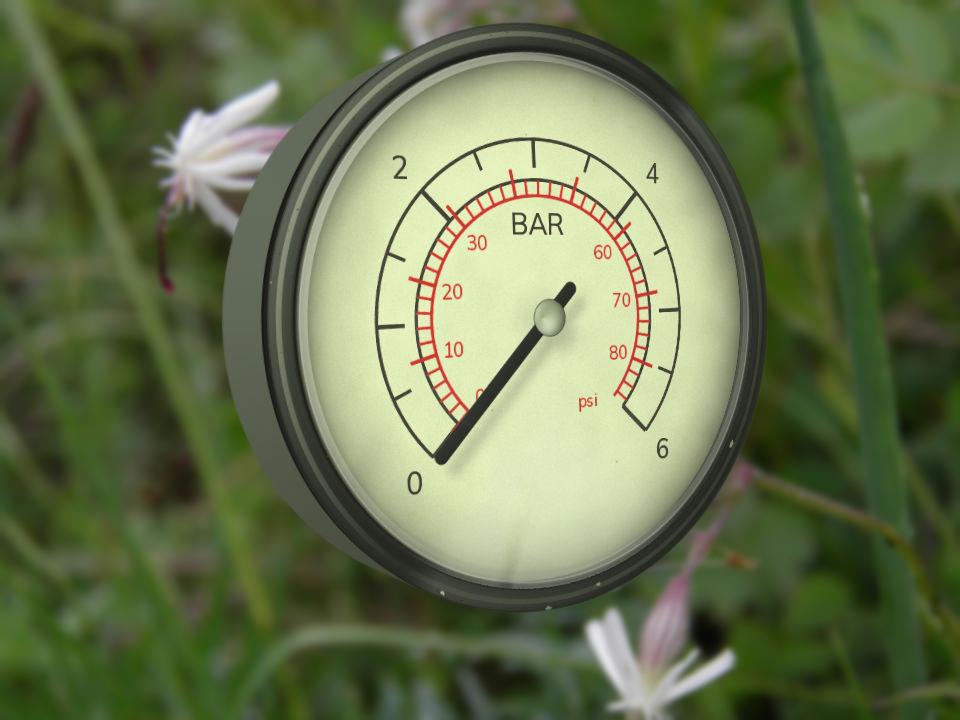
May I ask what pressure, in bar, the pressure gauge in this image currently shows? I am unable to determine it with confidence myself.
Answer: 0 bar
